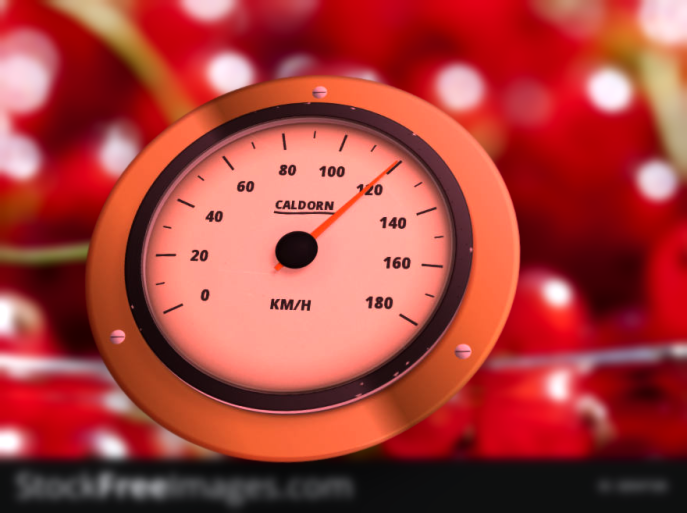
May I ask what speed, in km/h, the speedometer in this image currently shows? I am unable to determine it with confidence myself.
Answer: 120 km/h
